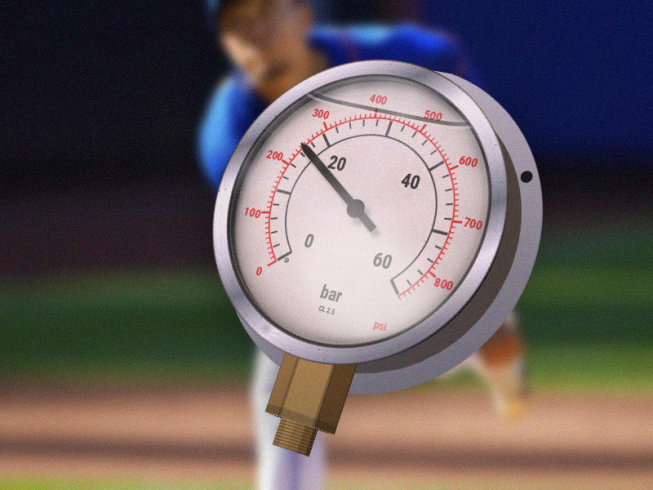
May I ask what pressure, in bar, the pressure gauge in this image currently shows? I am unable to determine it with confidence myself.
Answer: 17 bar
